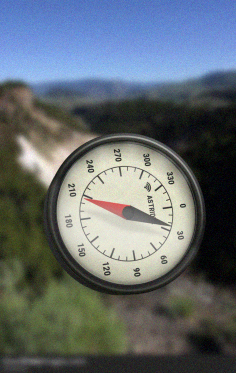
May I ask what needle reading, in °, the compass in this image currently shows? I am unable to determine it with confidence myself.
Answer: 205 °
